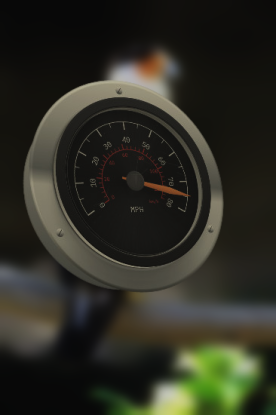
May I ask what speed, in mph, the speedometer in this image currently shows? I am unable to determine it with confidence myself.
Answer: 75 mph
